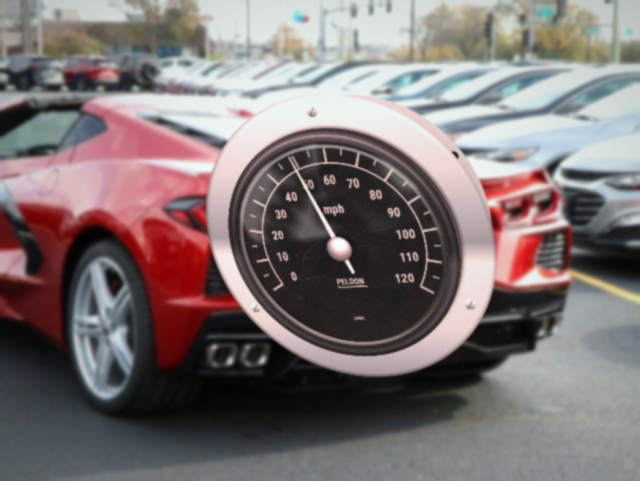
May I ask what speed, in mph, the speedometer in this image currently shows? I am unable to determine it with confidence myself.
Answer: 50 mph
